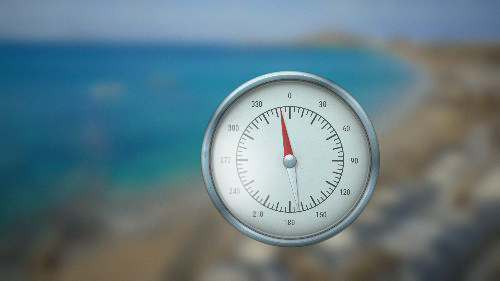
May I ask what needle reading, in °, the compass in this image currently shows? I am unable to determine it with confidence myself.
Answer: 350 °
